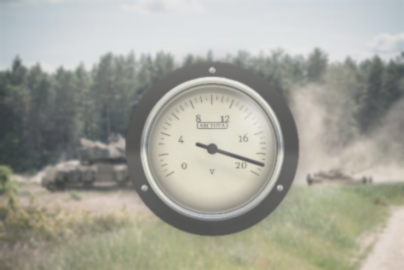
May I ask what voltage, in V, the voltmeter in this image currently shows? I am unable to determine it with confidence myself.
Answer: 19 V
